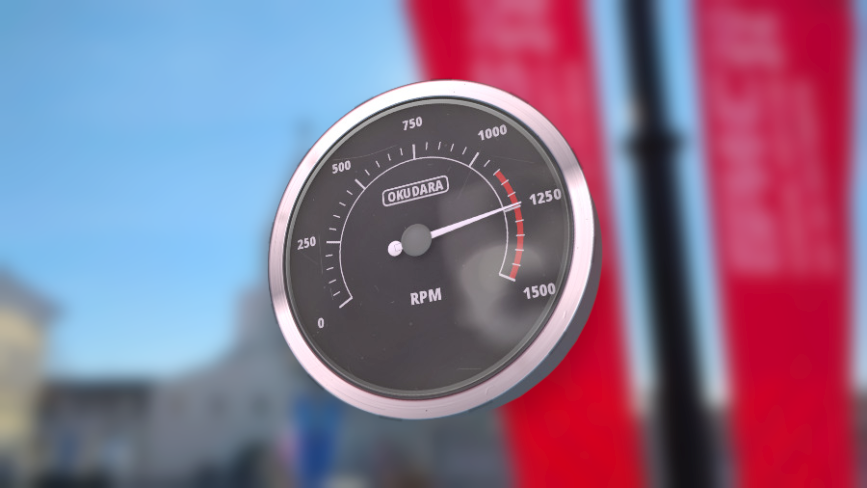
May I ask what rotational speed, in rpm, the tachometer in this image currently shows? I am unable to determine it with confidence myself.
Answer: 1250 rpm
